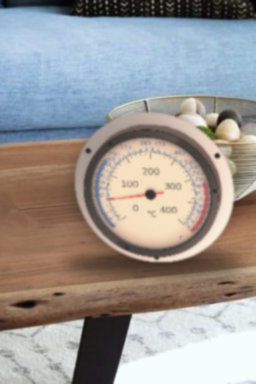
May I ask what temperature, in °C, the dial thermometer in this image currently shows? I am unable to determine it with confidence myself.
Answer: 50 °C
